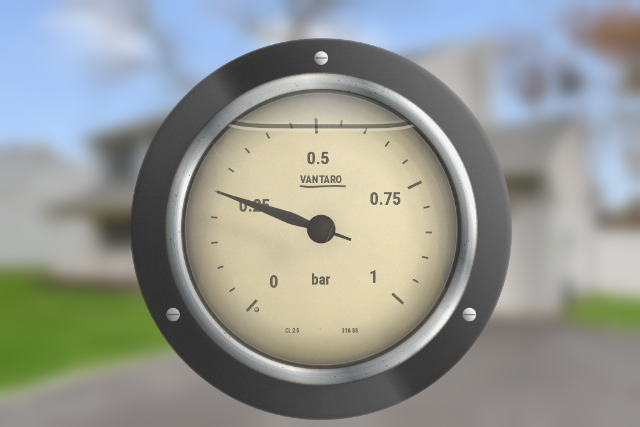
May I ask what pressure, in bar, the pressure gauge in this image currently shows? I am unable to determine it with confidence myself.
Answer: 0.25 bar
